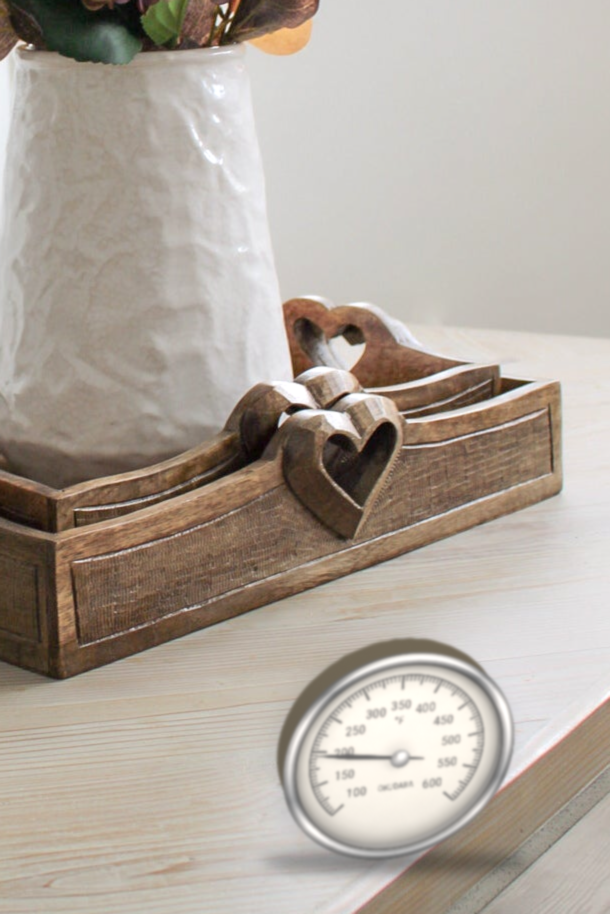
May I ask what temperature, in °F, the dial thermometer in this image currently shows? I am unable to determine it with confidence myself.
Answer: 200 °F
